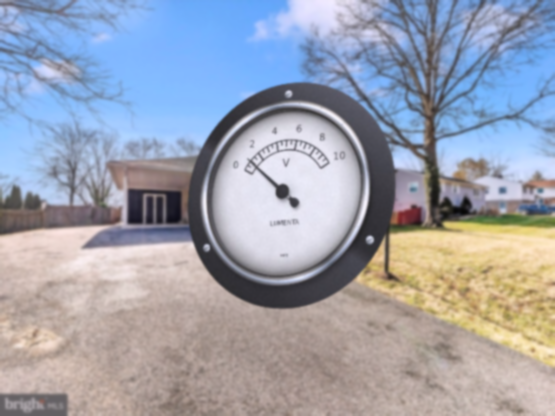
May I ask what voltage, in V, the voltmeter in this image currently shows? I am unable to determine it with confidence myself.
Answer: 1 V
